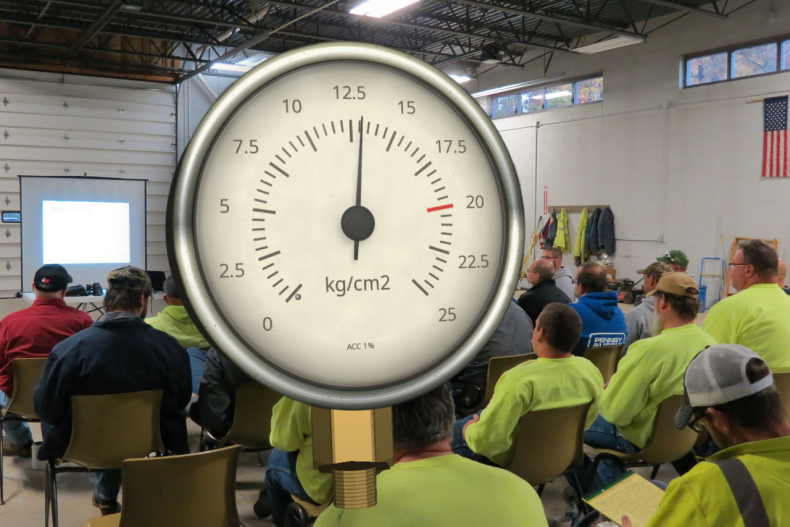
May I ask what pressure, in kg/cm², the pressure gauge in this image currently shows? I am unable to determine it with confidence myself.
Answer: 13 kg/cm²
